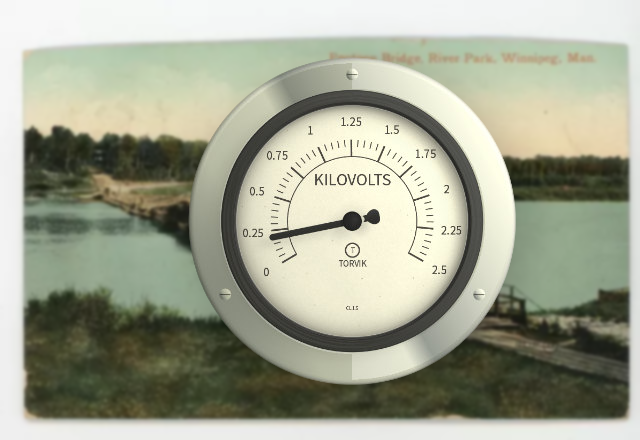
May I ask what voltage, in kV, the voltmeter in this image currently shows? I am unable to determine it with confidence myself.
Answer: 0.2 kV
